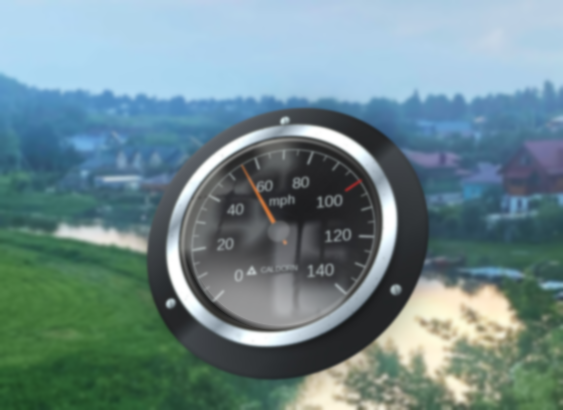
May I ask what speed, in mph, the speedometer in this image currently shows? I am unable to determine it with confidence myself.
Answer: 55 mph
